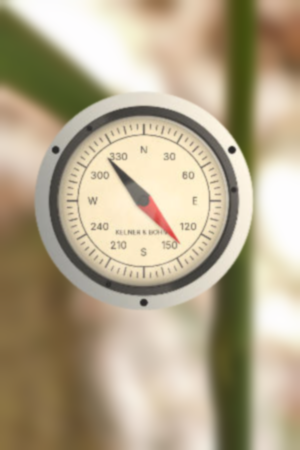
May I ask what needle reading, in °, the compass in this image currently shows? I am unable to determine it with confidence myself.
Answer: 140 °
